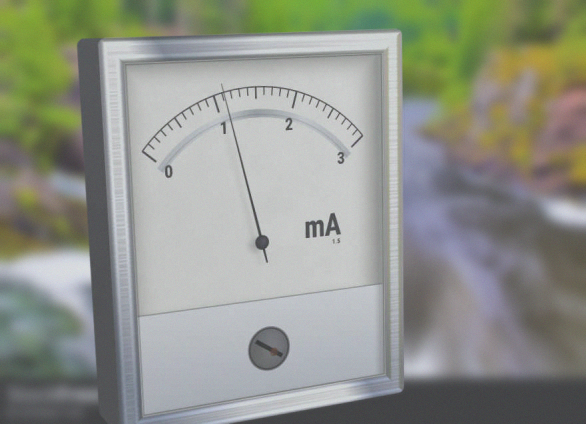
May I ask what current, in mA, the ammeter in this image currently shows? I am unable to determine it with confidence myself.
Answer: 1.1 mA
